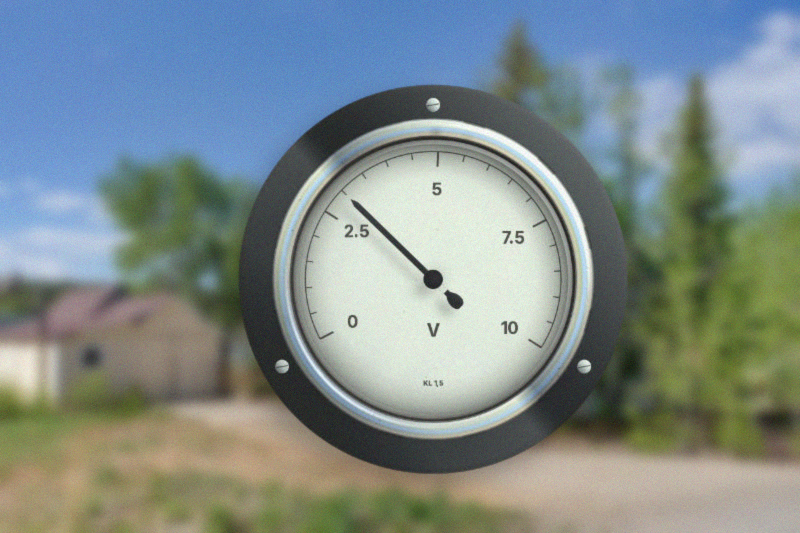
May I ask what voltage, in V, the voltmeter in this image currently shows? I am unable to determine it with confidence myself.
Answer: 3 V
